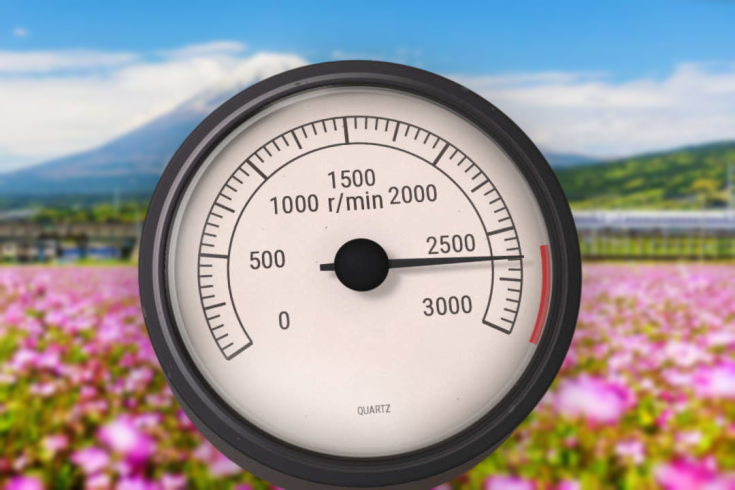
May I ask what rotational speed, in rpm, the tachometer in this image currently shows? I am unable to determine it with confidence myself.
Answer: 2650 rpm
